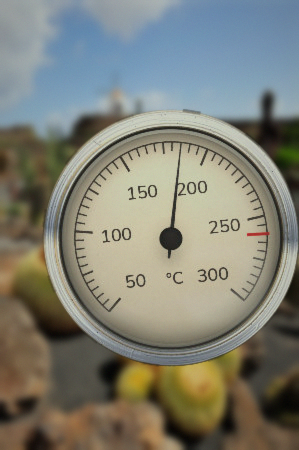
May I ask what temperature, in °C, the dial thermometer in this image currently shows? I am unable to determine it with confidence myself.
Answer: 185 °C
